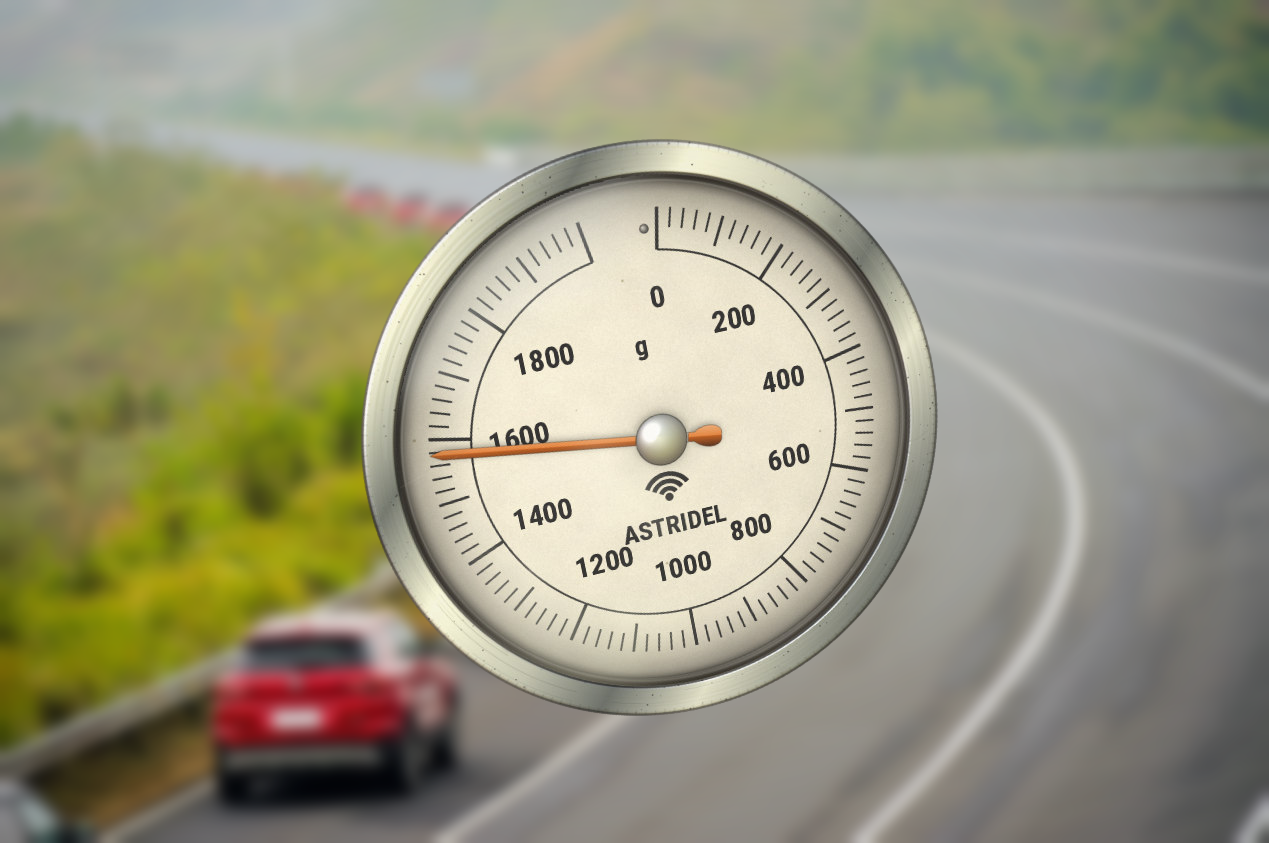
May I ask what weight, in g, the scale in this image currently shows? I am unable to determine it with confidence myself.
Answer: 1580 g
